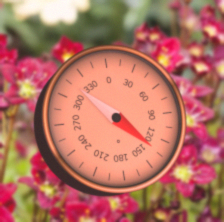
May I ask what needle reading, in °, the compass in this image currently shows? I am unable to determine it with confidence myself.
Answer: 135 °
